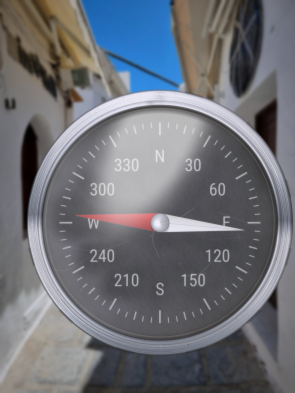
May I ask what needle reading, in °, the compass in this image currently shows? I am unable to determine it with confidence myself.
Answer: 275 °
